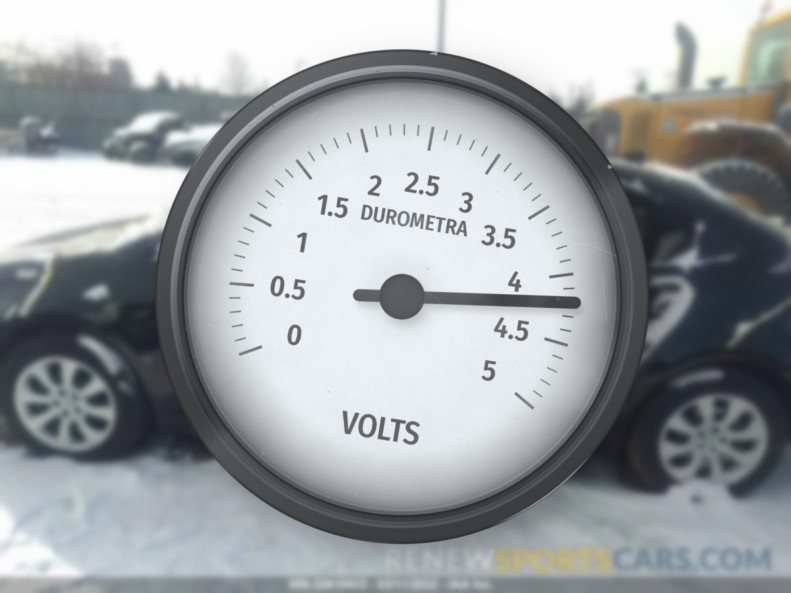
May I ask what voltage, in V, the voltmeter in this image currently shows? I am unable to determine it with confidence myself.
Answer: 4.2 V
